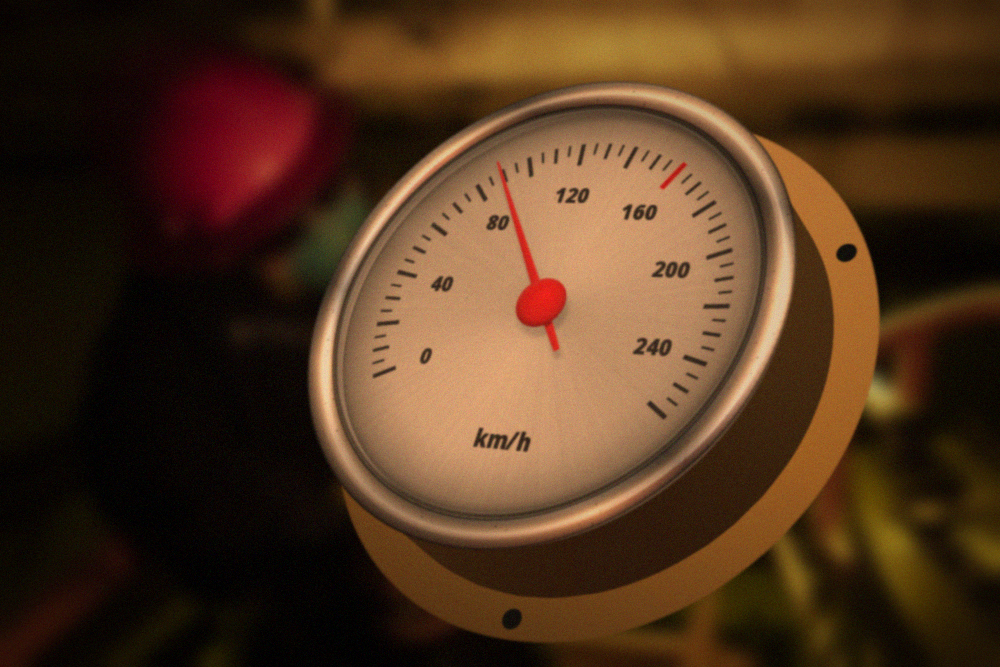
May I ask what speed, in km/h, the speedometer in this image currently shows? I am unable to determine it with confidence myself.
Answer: 90 km/h
